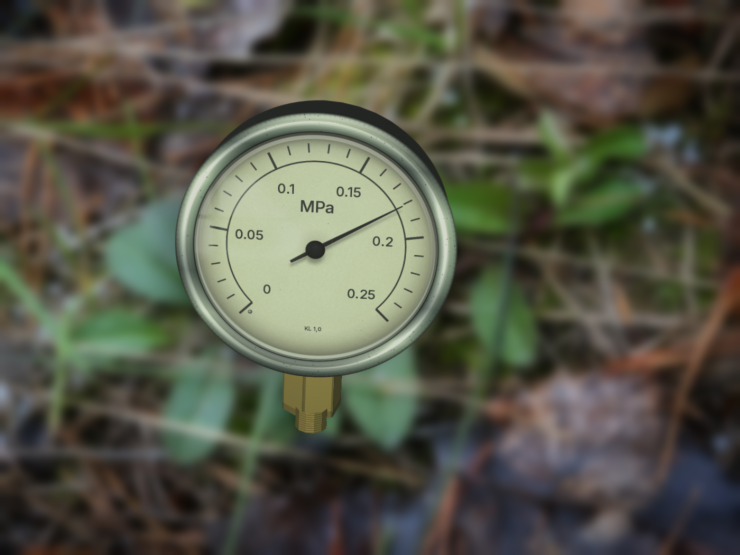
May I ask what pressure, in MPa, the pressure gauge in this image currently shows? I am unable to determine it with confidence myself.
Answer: 0.18 MPa
